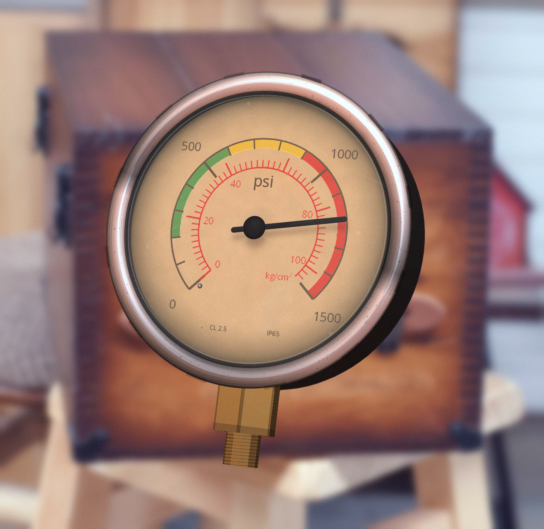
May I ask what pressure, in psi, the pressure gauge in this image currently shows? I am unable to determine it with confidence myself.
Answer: 1200 psi
